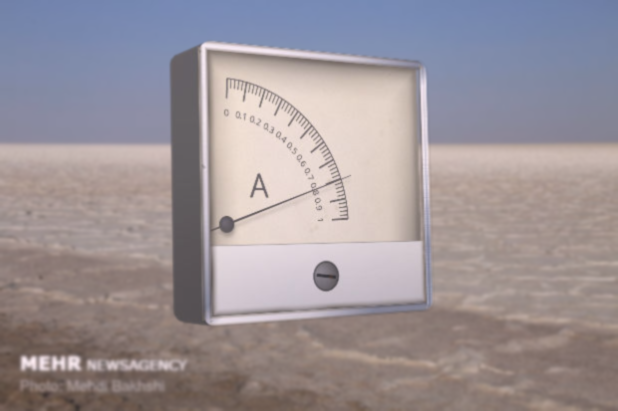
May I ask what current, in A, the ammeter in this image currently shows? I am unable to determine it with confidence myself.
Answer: 0.8 A
